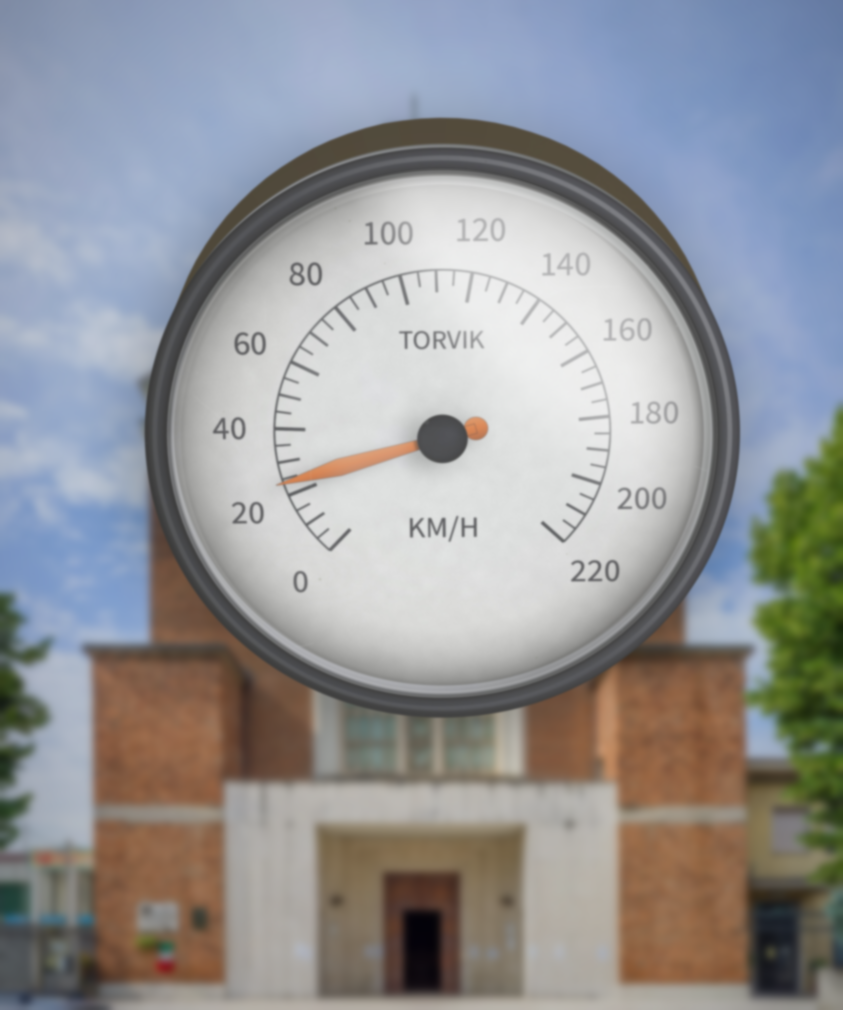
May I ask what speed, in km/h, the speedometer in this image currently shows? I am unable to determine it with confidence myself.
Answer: 25 km/h
